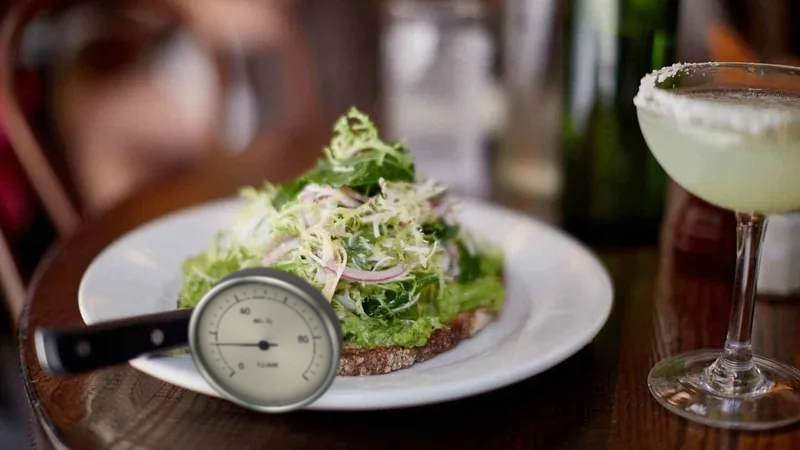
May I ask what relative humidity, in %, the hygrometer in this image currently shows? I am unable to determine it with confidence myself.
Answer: 16 %
